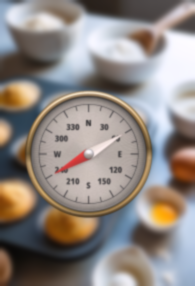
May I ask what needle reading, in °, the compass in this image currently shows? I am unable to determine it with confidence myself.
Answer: 240 °
